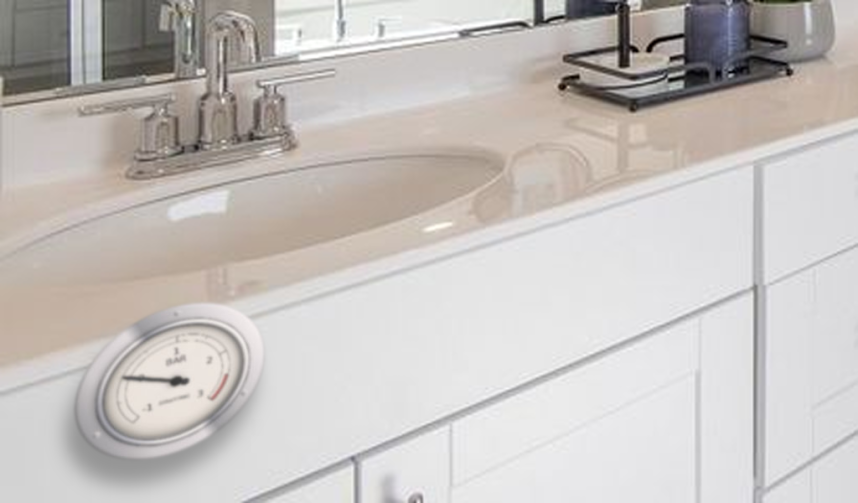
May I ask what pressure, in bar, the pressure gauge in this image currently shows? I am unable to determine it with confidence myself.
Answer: 0 bar
